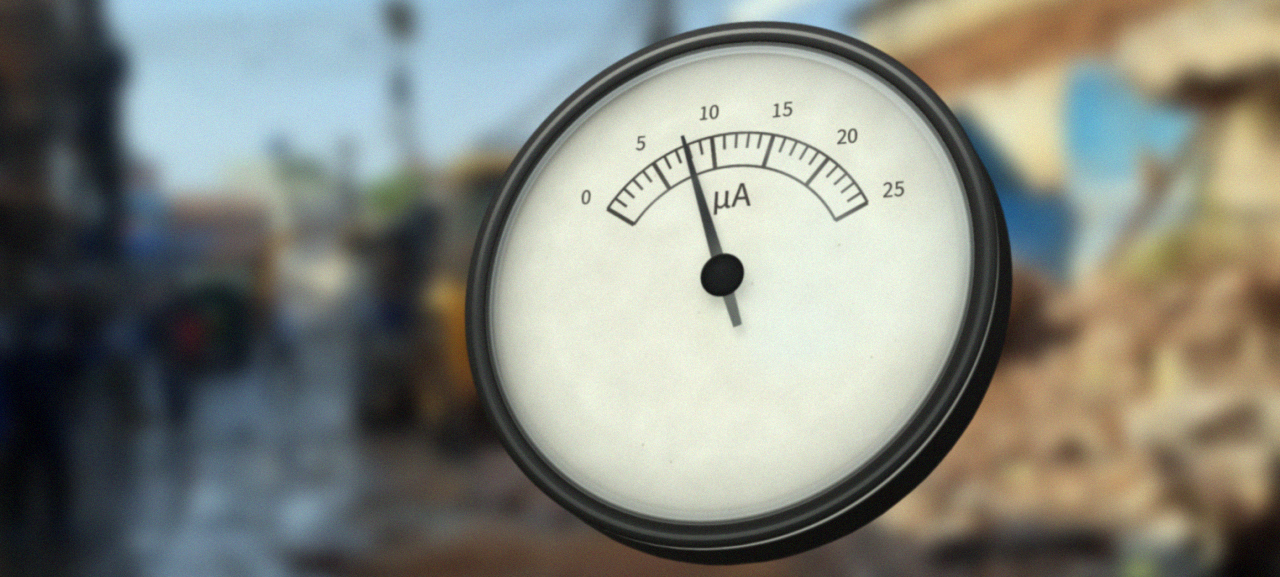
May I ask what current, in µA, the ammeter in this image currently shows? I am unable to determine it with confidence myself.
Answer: 8 µA
